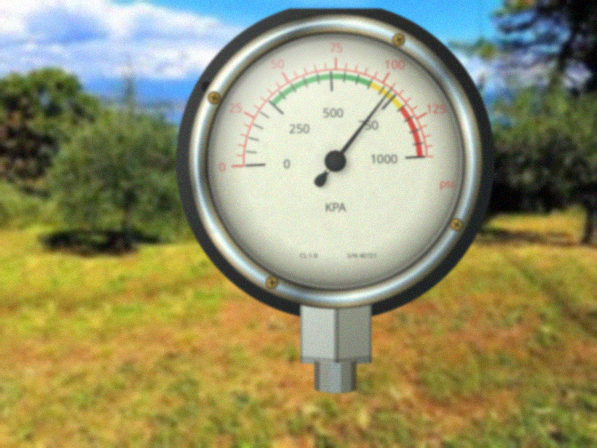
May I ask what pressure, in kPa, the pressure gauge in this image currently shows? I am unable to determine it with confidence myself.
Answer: 725 kPa
